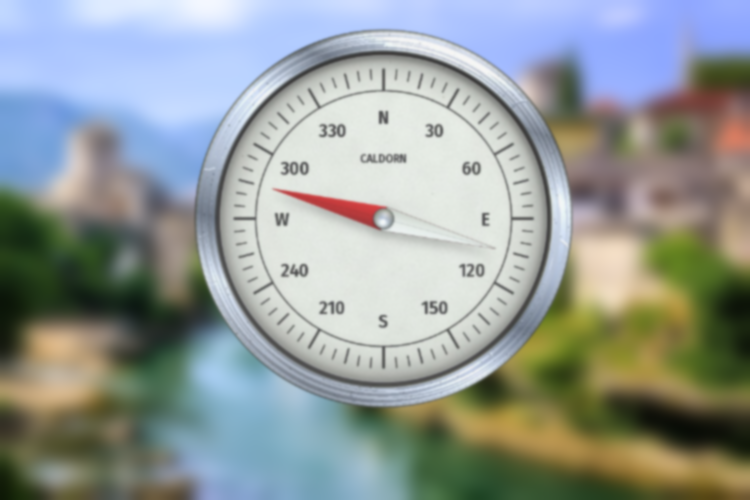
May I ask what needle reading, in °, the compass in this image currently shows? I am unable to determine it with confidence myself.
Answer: 285 °
